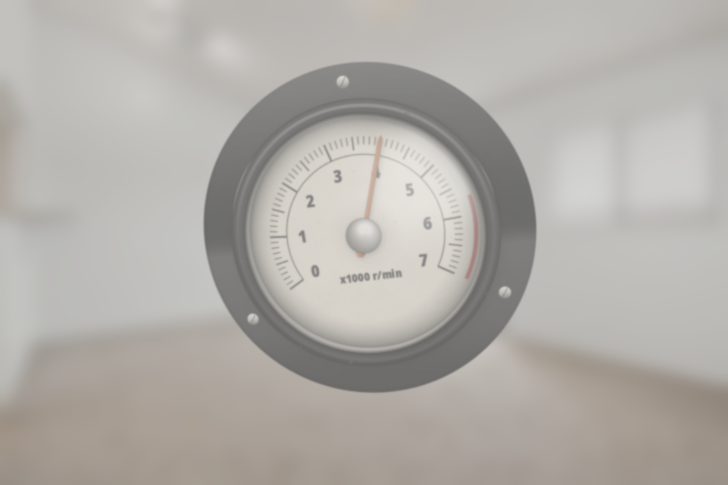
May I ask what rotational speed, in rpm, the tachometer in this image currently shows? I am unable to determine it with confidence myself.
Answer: 4000 rpm
